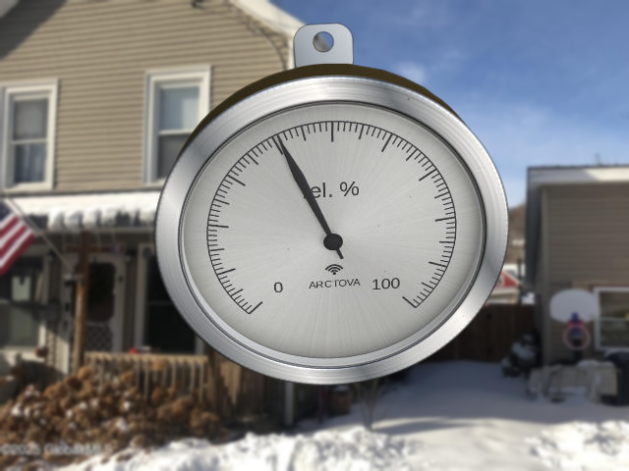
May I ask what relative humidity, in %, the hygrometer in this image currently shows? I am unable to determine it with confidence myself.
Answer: 41 %
